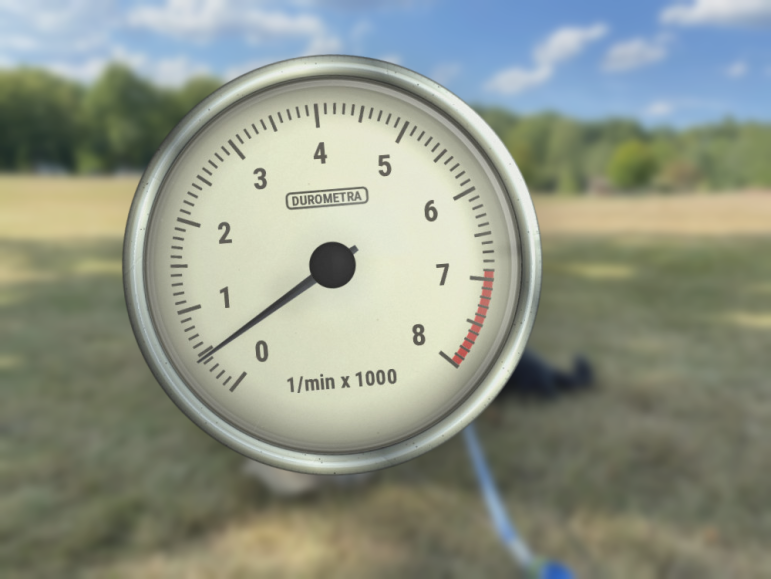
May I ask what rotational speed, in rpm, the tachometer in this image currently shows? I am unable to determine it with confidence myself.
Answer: 450 rpm
